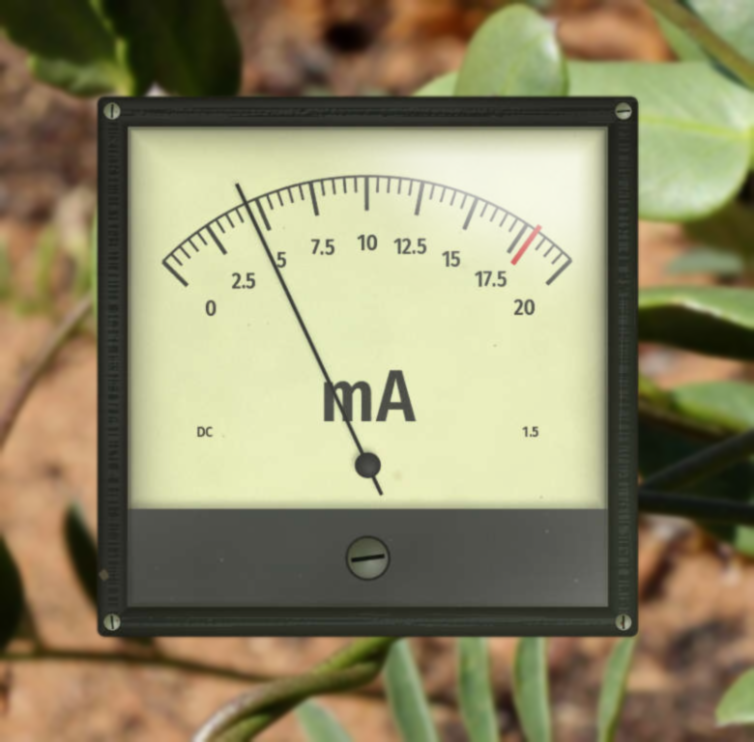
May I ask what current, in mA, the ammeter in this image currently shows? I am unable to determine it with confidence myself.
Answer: 4.5 mA
